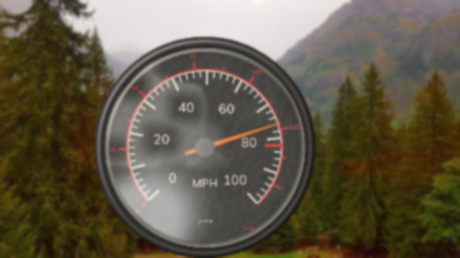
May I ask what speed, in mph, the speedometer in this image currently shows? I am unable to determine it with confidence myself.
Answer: 76 mph
